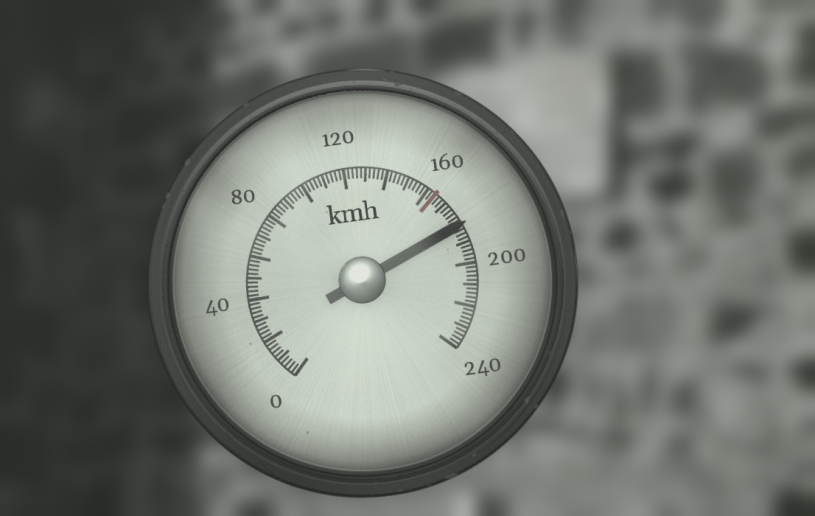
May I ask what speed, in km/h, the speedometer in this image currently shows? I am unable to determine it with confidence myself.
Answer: 182 km/h
